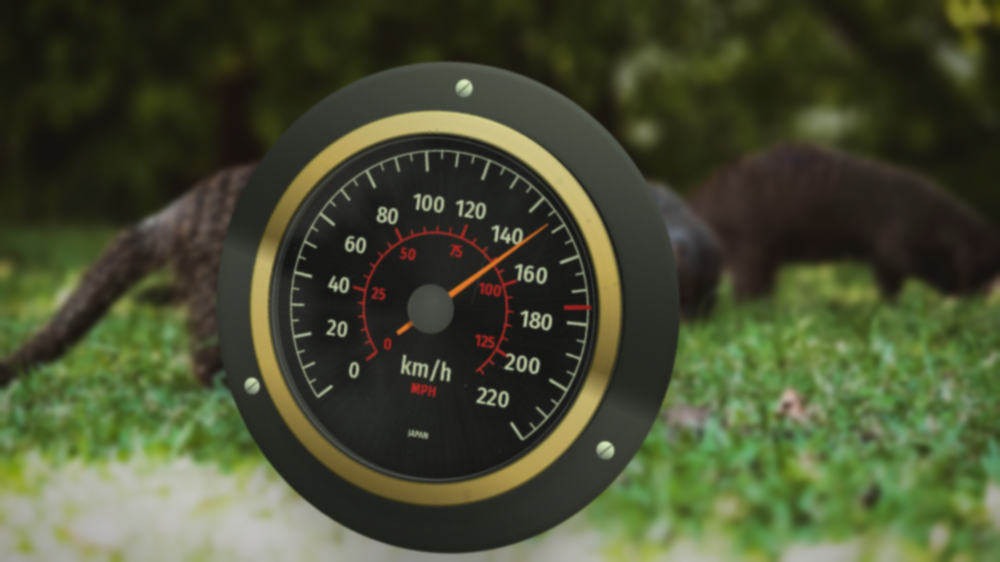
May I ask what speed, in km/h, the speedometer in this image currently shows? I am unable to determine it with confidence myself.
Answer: 147.5 km/h
